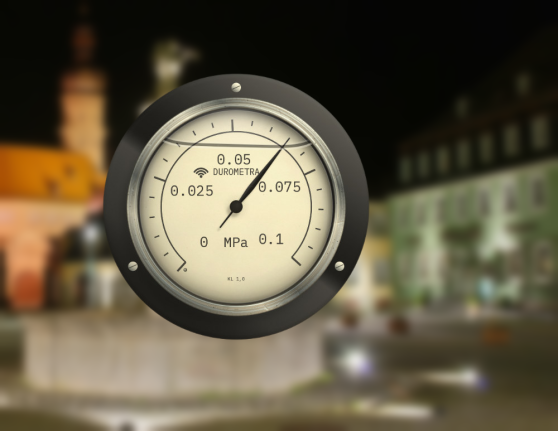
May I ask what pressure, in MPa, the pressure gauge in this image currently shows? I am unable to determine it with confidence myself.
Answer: 0.065 MPa
